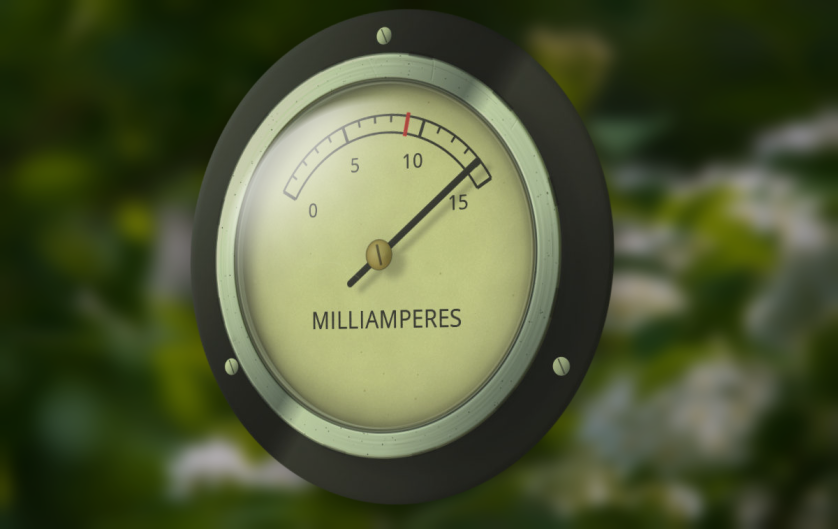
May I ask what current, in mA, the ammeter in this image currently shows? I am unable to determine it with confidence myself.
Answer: 14 mA
